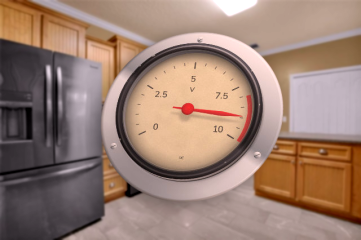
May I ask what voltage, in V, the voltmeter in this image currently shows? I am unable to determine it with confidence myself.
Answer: 9 V
